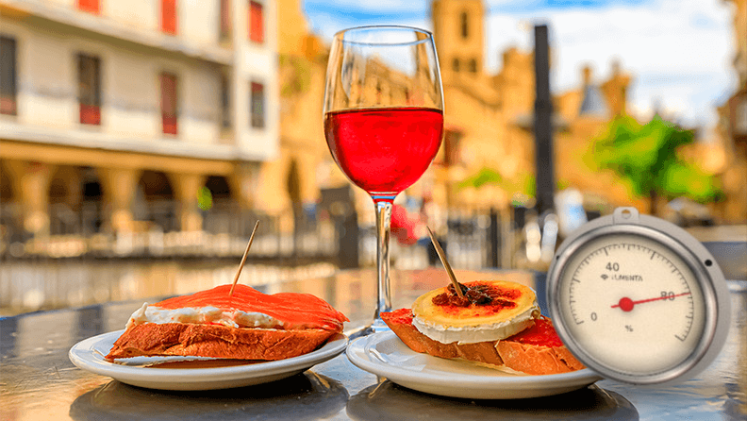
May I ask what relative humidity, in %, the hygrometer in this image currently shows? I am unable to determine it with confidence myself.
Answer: 80 %
